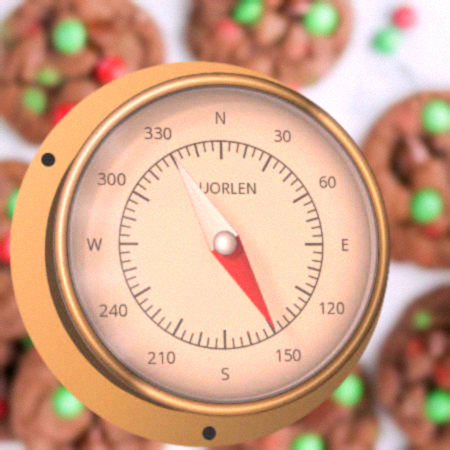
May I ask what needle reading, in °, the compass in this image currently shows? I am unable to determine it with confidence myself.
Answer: 150 °
